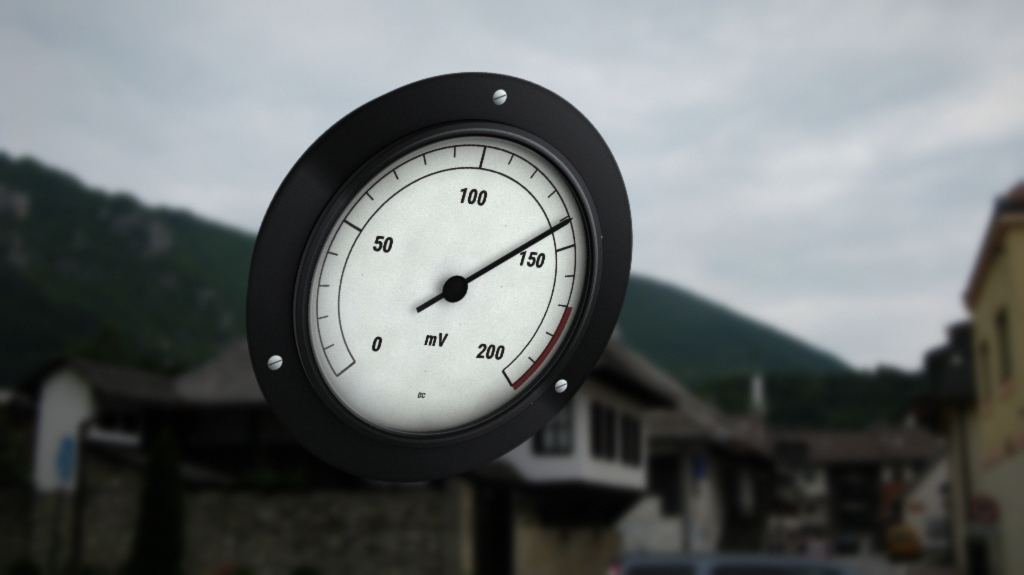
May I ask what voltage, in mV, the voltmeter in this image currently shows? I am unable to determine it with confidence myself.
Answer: 140 mV
